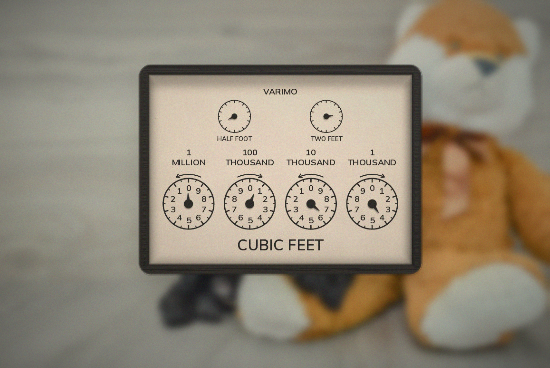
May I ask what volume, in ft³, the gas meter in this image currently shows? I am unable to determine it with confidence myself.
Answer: 6400 ft³
